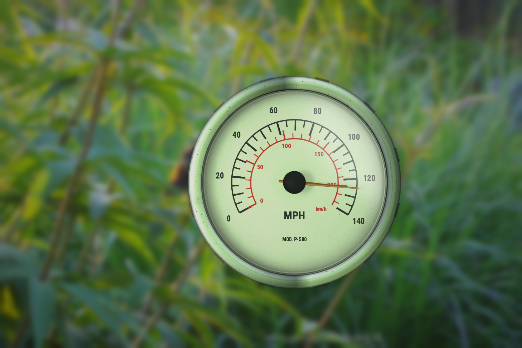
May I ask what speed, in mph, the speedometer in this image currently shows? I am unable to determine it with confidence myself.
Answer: 125 mph
